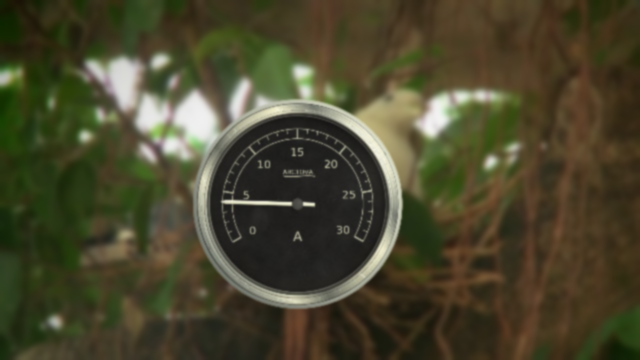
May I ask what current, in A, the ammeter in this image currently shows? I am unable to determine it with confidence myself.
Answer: 4 A
